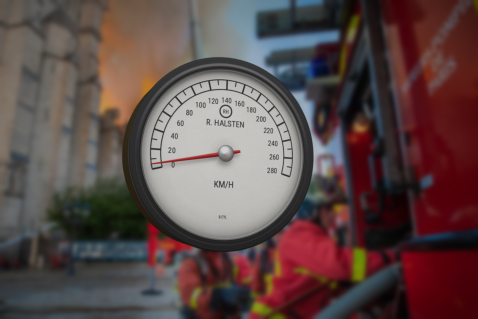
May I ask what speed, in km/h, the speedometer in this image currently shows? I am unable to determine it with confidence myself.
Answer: 5 km/h
